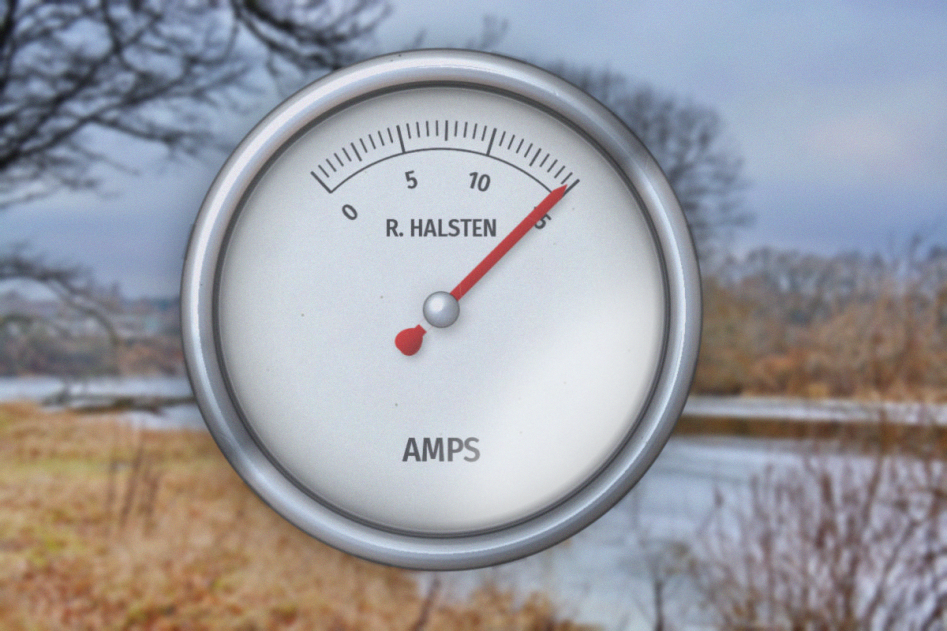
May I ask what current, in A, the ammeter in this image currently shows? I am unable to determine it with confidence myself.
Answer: 14.75 A
